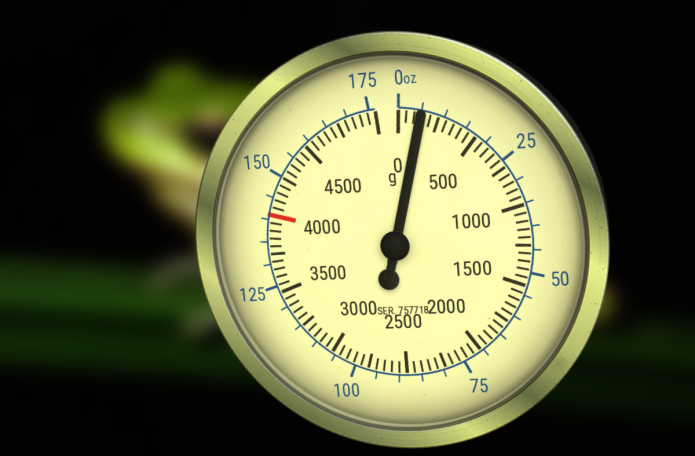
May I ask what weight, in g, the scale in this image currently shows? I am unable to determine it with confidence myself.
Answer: 150 g
